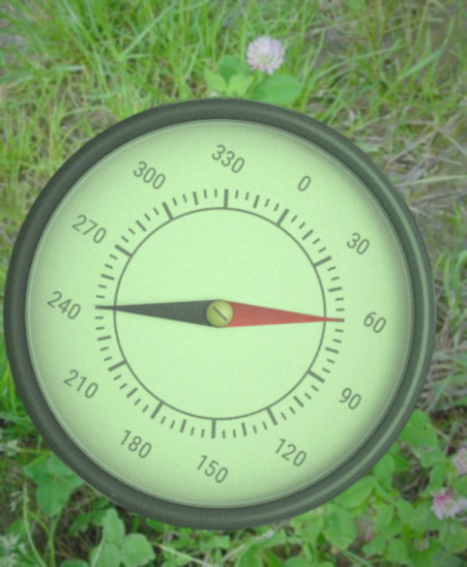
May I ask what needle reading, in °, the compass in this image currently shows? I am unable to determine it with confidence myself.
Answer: 60 °
